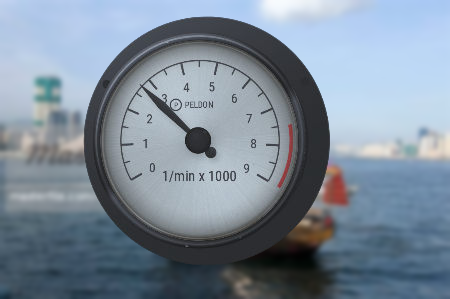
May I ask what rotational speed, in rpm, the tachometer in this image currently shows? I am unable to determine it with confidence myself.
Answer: 2750 rpm
